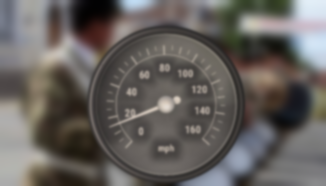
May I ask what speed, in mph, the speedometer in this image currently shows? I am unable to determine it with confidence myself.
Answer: 15 mph
